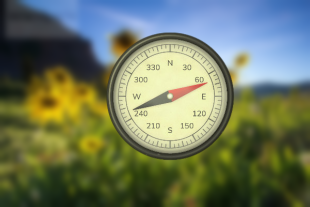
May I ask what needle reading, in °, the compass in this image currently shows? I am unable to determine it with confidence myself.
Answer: 70 °
